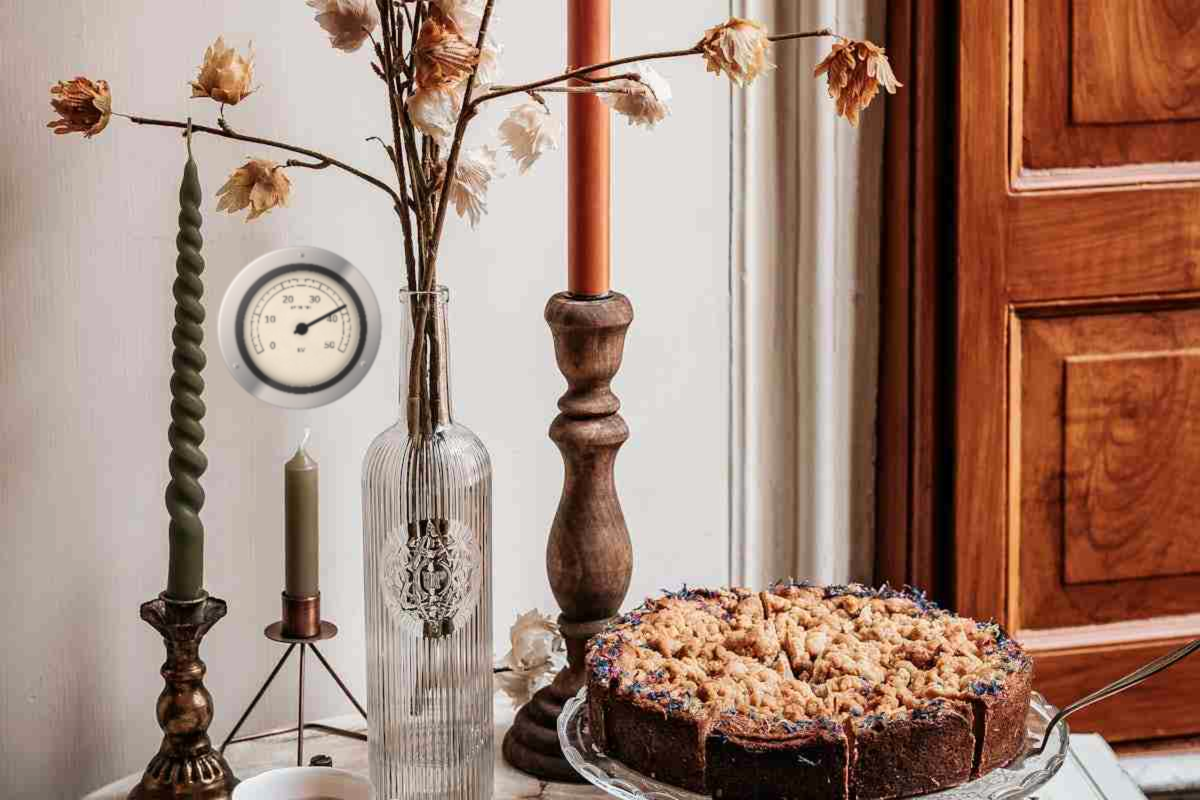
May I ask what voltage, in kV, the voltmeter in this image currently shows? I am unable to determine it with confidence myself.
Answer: 38 kV
